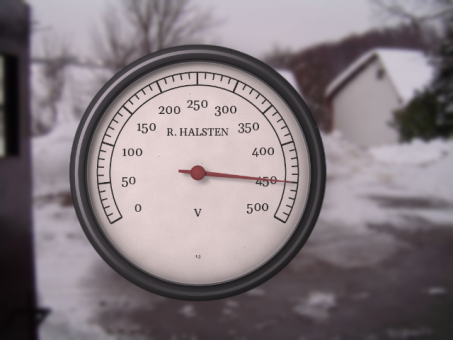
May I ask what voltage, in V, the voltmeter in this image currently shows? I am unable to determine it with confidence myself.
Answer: 450 V
